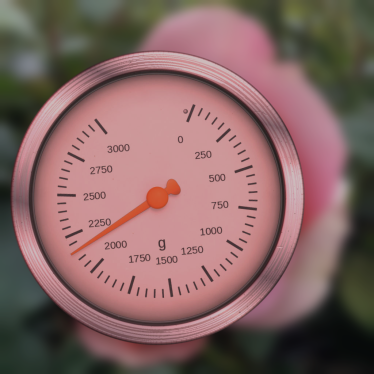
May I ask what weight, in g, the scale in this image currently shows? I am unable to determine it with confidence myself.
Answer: 2150 g
